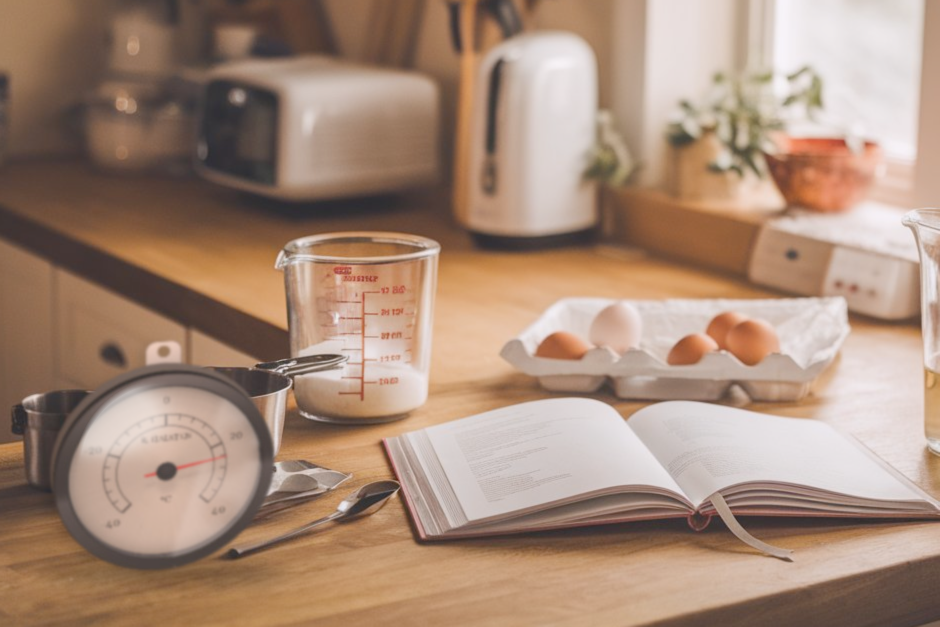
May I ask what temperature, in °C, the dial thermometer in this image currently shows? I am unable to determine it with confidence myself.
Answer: 24 °C
